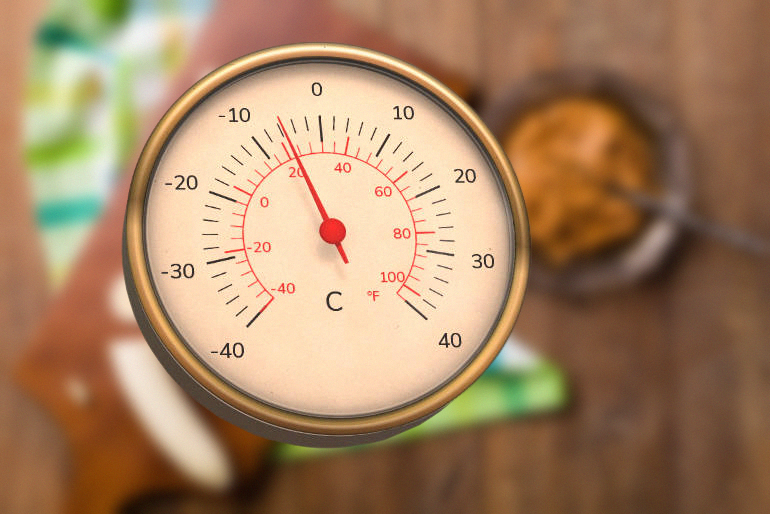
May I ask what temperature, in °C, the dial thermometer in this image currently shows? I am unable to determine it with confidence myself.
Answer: -6 °C
